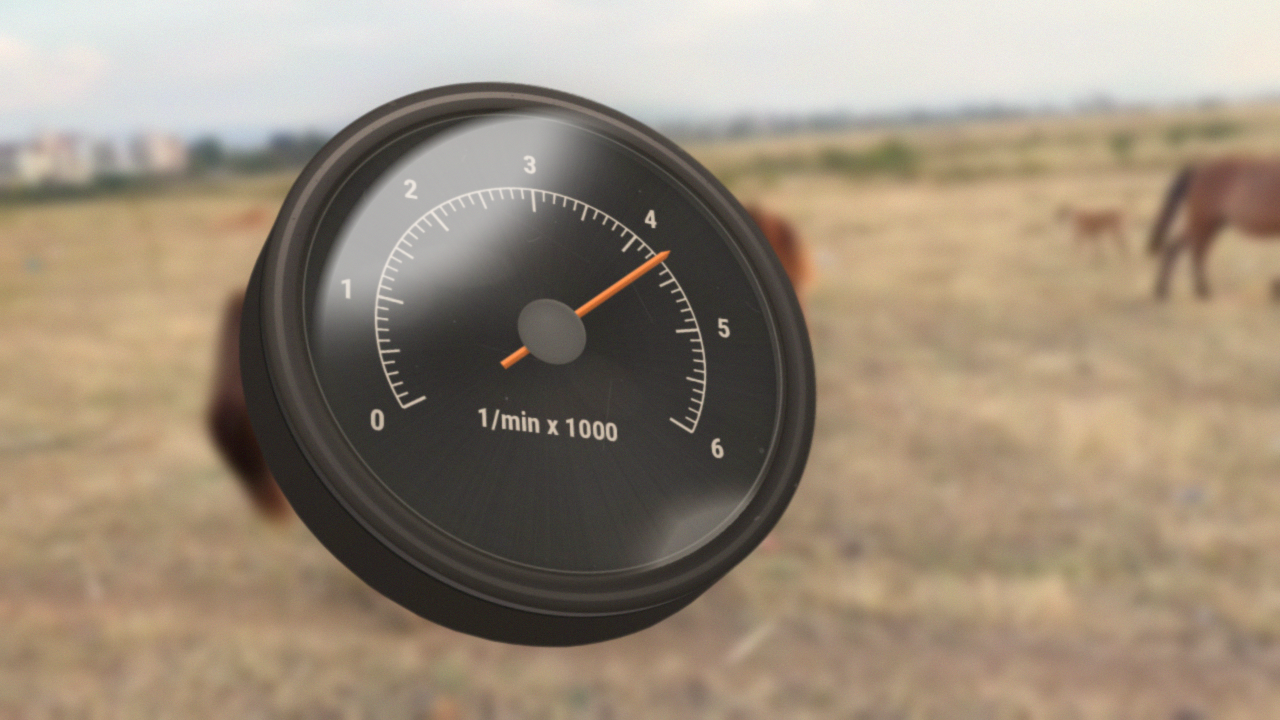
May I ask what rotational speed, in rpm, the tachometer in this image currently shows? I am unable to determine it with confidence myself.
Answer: 4300 rpm
